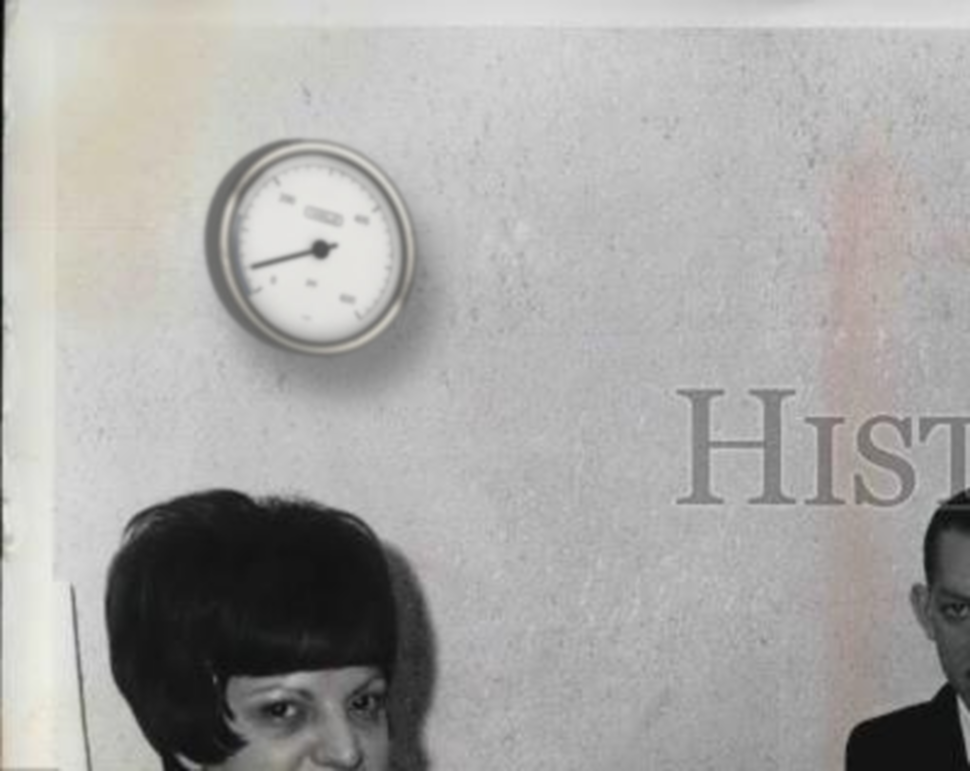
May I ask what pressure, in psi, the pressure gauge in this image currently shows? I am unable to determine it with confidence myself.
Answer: 40 psi
